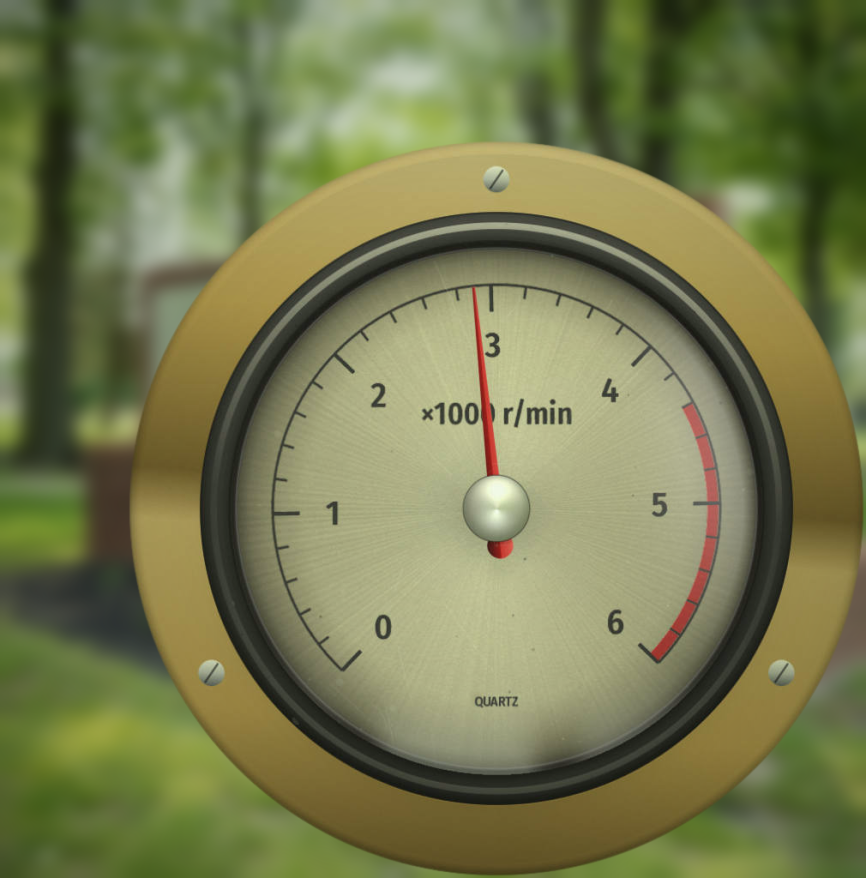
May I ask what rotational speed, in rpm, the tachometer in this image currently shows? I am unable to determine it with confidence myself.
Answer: 2900 rpm
